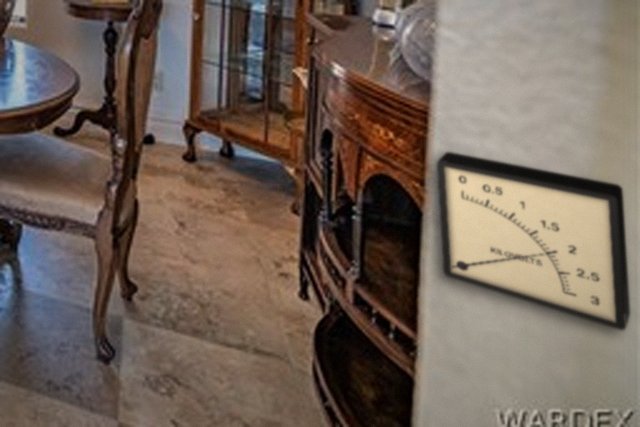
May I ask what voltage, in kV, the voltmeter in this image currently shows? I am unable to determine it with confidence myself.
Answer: 2 kV
